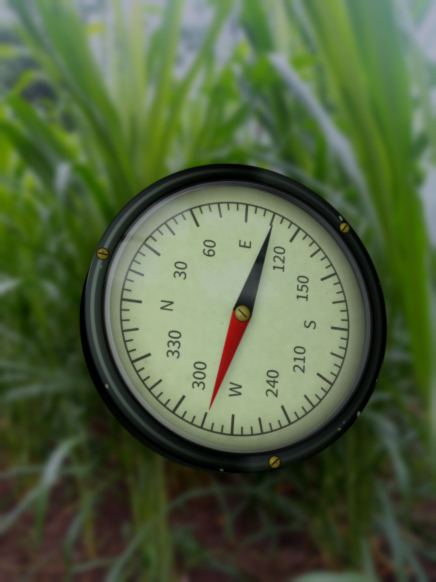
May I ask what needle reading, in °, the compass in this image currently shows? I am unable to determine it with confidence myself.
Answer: 285 °
